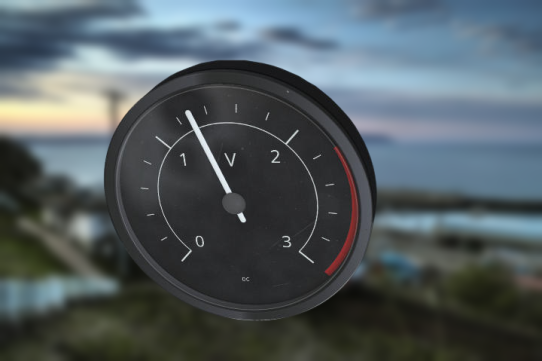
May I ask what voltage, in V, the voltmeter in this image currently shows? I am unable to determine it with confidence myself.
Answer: 1.3 V
